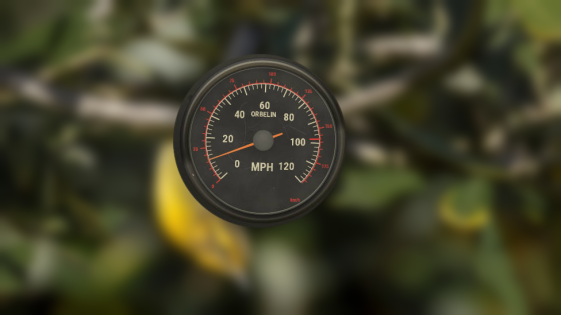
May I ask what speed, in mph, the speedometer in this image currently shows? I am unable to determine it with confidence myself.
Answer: 10 mph
